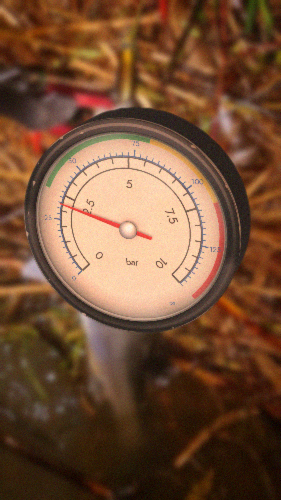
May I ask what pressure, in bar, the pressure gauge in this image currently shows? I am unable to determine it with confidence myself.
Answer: 2.25 bar
